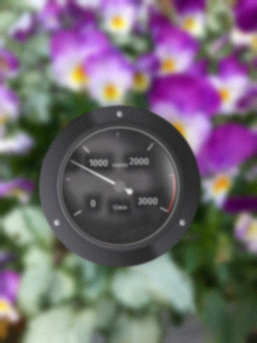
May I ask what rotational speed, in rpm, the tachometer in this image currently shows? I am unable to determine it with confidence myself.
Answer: 750 rpm
